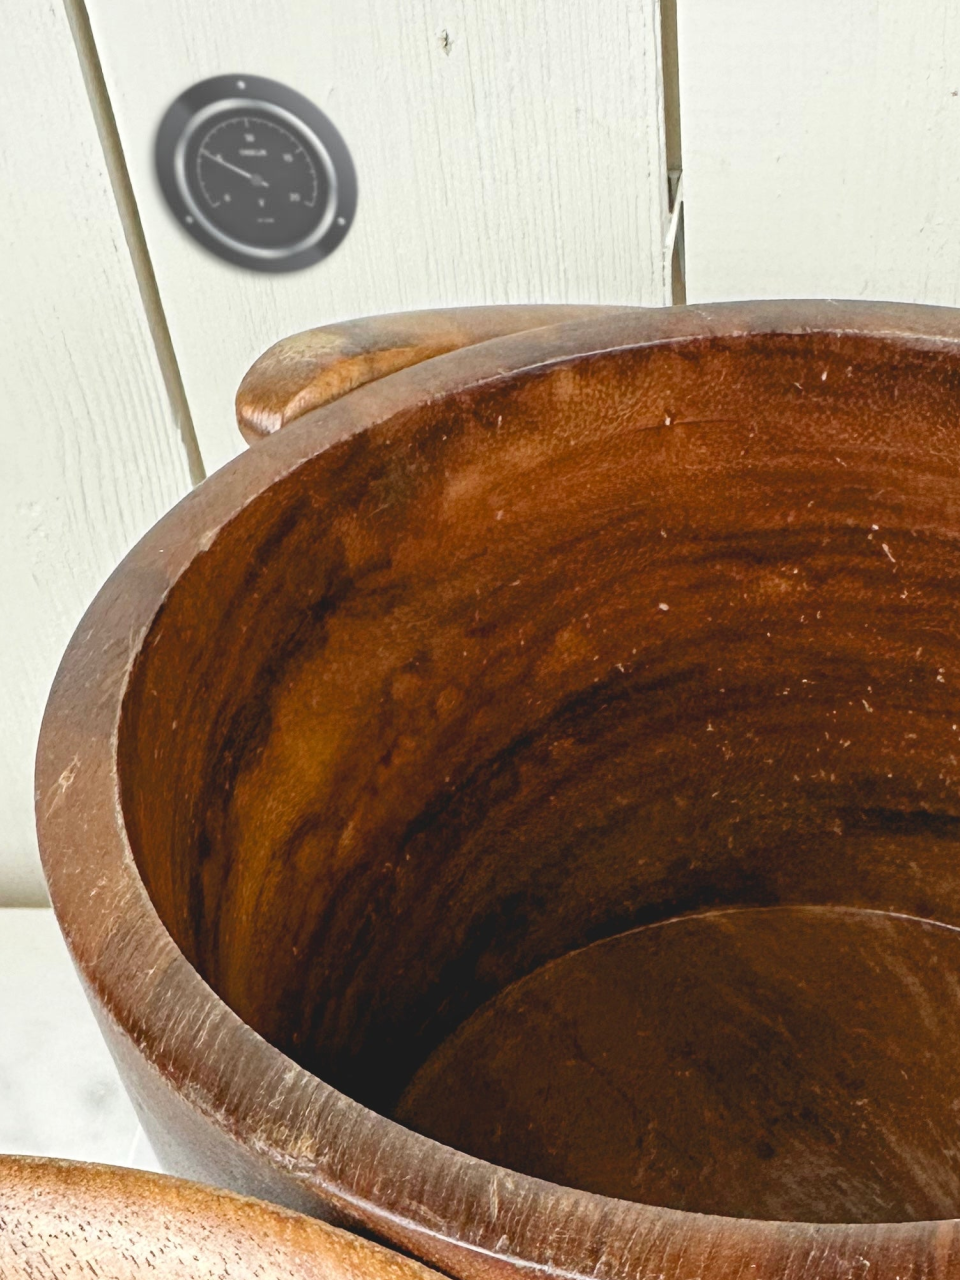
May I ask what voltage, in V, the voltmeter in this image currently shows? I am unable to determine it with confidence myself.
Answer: 5 V
